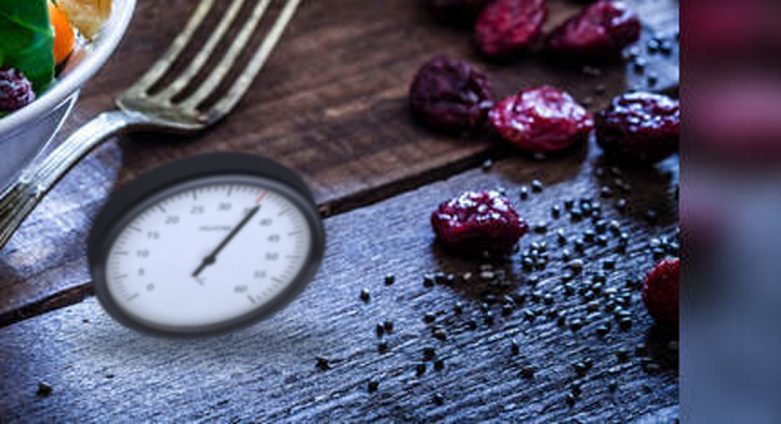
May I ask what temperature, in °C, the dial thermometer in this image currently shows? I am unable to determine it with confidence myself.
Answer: 35 °C
